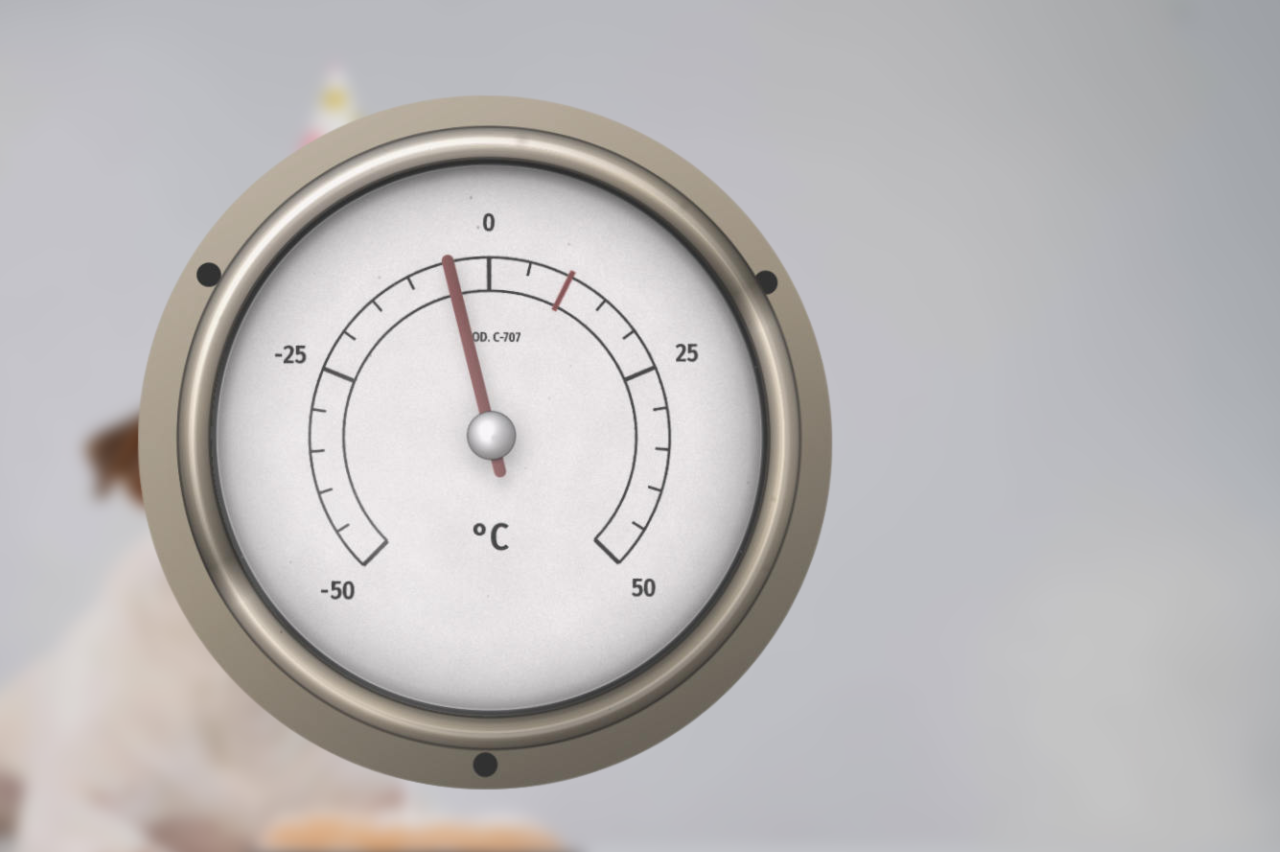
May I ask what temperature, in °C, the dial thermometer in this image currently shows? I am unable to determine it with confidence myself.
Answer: -5 °C
